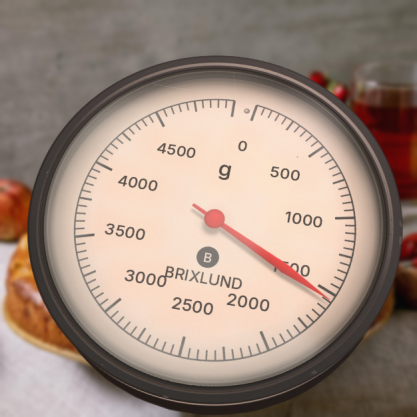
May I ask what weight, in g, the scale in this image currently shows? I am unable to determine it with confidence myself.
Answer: 1550 g
